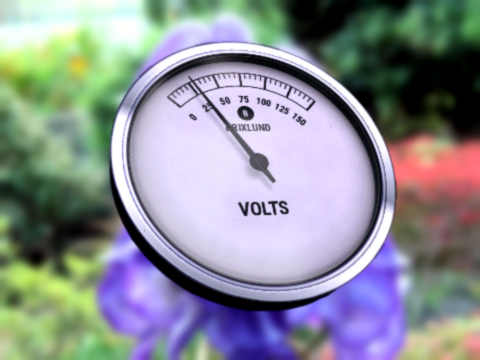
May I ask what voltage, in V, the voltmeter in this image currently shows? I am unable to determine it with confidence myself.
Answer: 25 V
